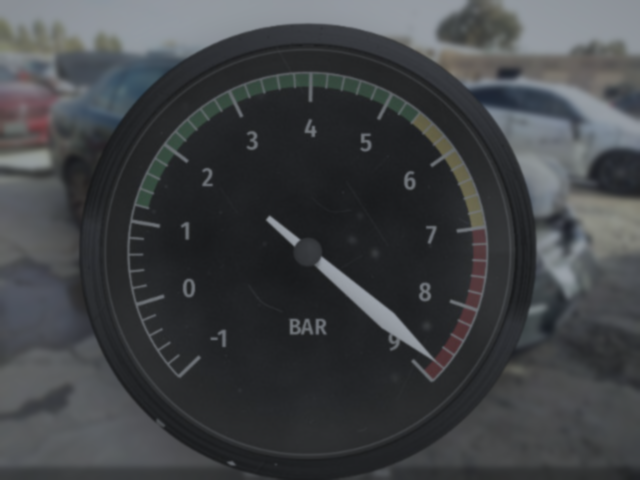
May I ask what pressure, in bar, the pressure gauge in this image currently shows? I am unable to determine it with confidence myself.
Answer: 8.8 bar
